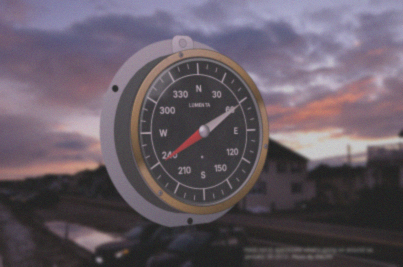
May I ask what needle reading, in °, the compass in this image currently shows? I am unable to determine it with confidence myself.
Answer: 240 °
